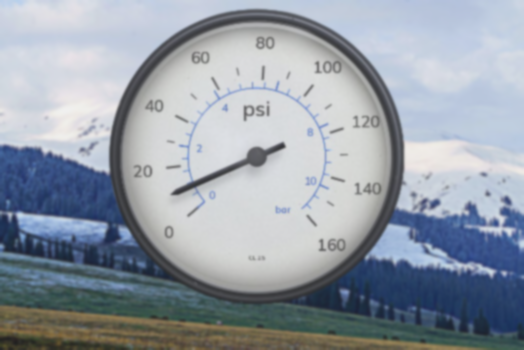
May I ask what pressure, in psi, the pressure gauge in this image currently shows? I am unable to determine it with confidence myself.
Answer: 10 psi
